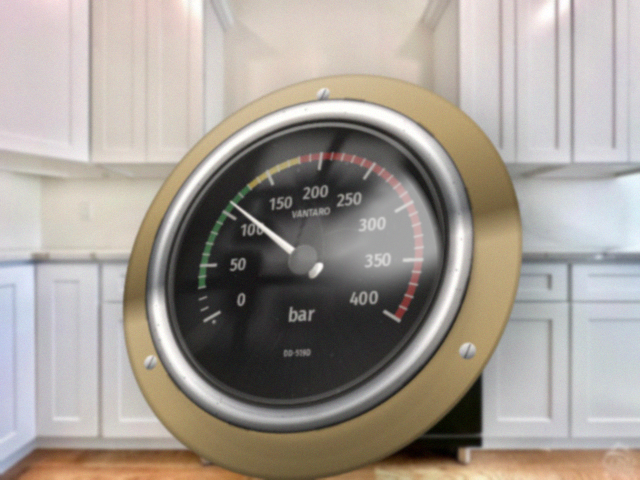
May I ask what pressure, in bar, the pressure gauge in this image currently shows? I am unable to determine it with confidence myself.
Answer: 110 bar
